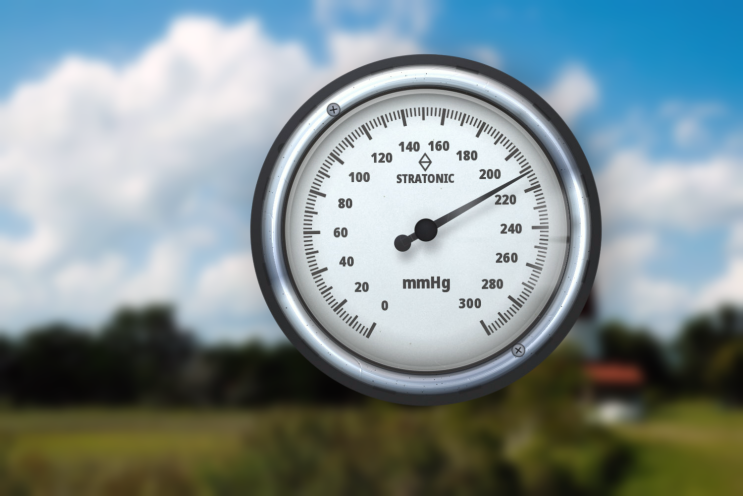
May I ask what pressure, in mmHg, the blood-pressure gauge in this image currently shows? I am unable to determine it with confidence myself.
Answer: 212 mmHg
